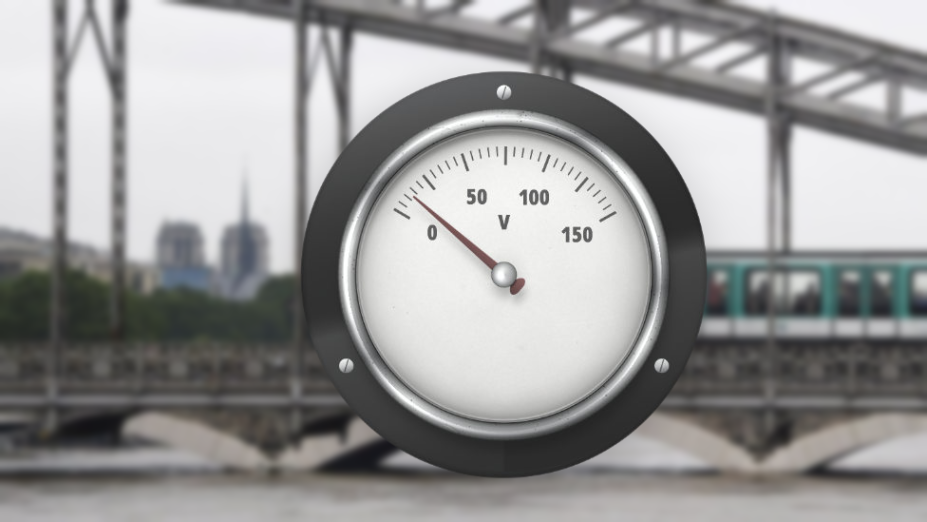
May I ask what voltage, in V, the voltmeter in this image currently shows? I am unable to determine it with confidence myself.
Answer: 12.5 V
